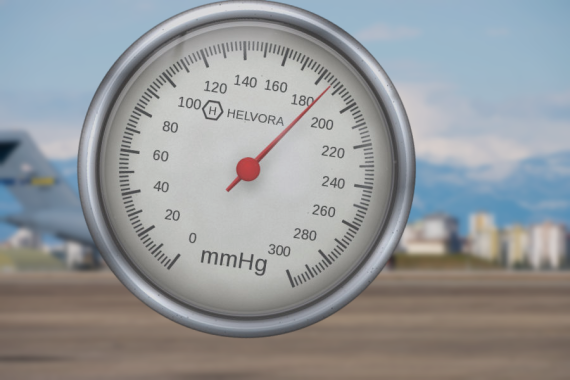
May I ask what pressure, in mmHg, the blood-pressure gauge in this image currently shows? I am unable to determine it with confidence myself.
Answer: 186 mmHg
